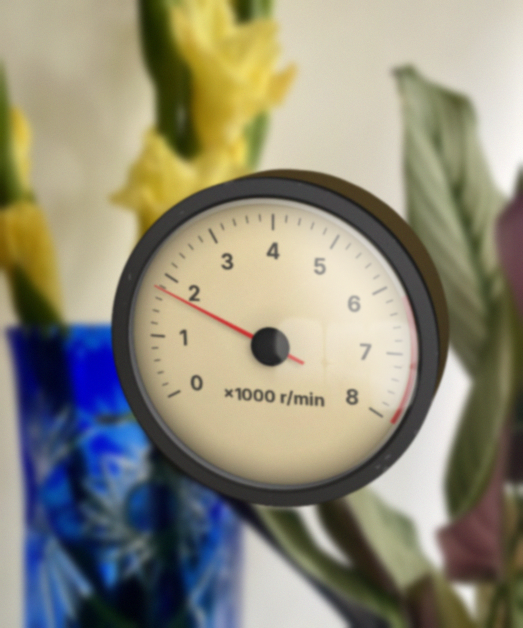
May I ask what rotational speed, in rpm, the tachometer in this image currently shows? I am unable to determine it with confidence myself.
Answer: 1800 rpm
